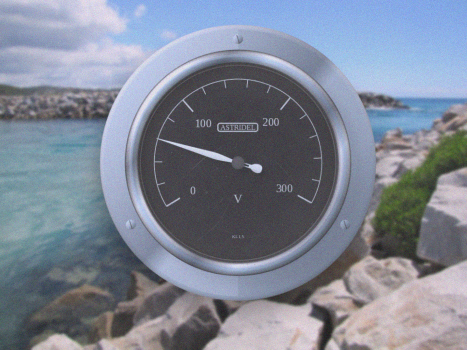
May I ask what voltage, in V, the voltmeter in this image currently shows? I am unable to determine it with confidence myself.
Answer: 60 V
